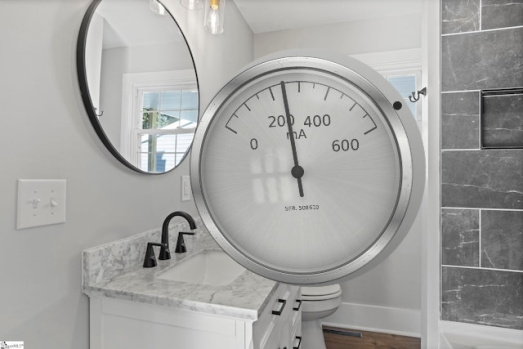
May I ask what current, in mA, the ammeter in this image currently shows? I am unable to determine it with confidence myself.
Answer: 250 mA
